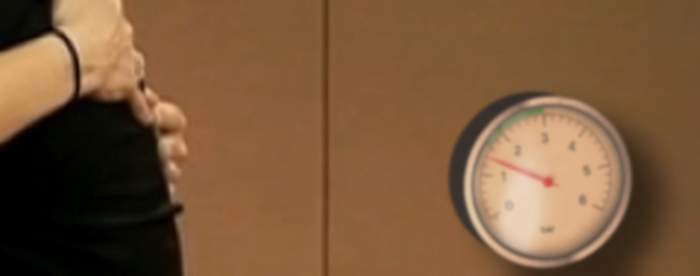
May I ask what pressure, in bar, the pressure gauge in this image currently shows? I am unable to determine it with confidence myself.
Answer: 1.4 bar
